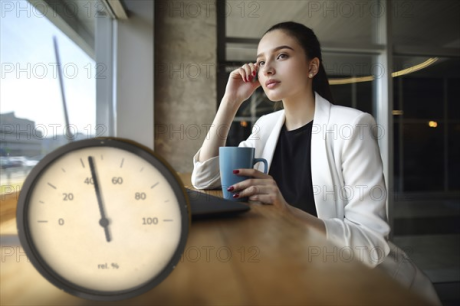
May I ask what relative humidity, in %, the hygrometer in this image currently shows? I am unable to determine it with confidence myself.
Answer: 45 %
